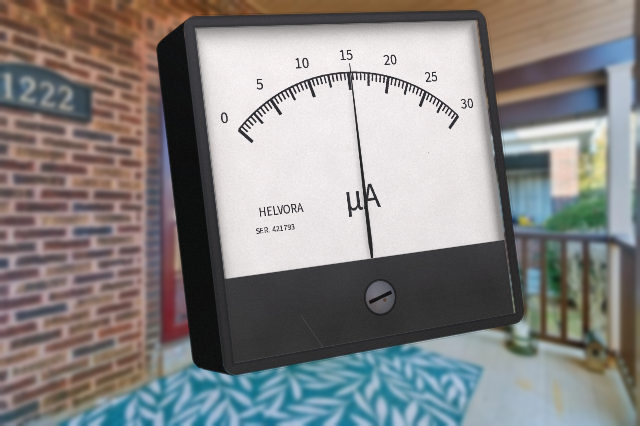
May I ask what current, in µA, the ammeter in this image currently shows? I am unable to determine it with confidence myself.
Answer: 15 µA
